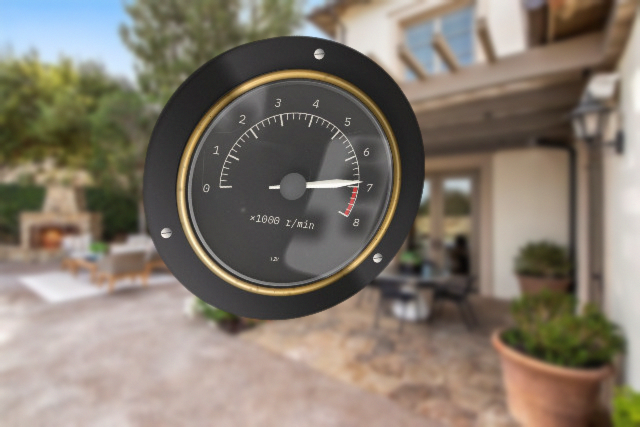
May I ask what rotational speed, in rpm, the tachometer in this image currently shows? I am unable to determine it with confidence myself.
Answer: 6800 rpm
